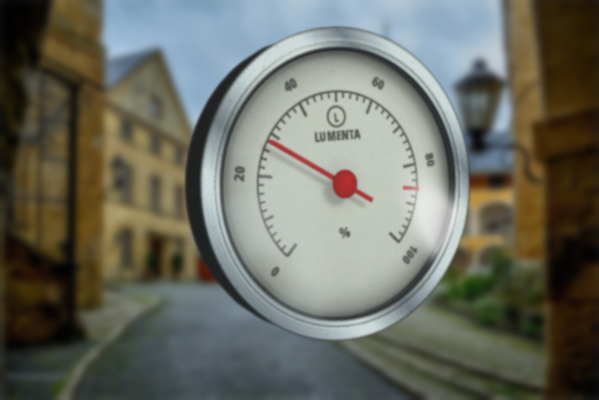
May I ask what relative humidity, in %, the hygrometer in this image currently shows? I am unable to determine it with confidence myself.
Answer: 28 %
